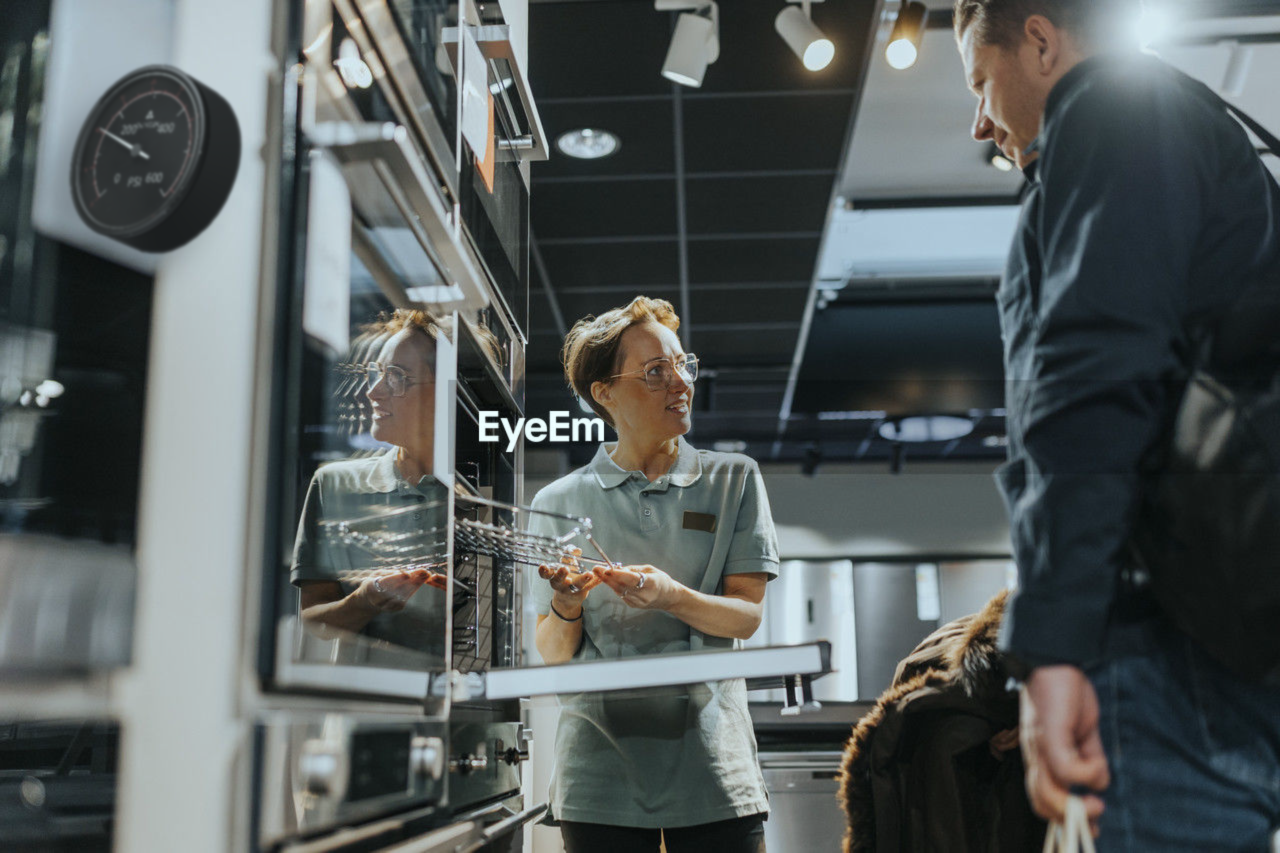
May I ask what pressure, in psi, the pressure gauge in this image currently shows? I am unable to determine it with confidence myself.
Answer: 150 psi
